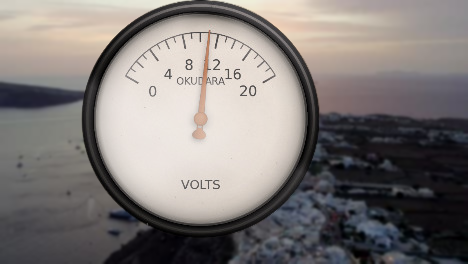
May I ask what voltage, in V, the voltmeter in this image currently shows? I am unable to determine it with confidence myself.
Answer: 11 V
